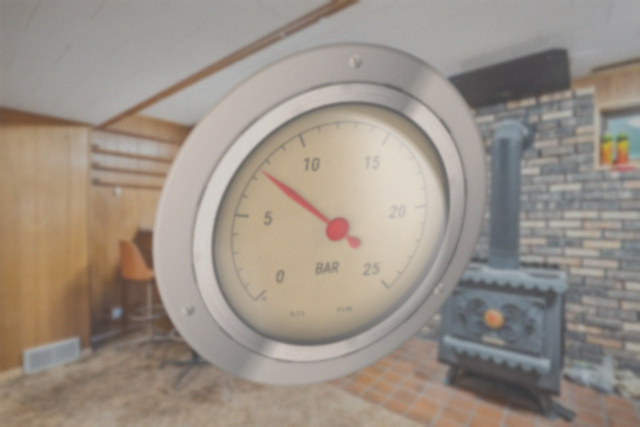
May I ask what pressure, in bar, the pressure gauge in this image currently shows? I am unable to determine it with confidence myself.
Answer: 7.5 bar
